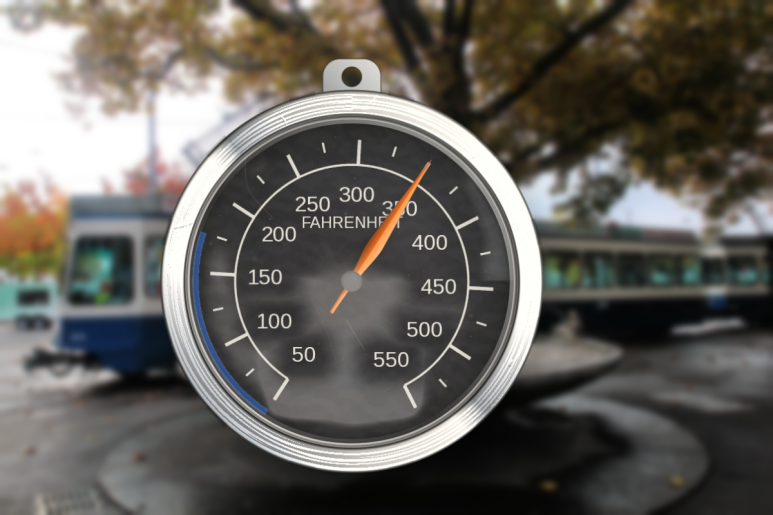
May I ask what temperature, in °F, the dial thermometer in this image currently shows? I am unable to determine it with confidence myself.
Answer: 350 °F
